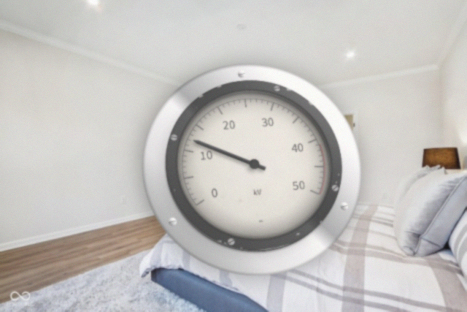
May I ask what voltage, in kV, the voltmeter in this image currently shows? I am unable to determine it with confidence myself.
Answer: 12 kV
